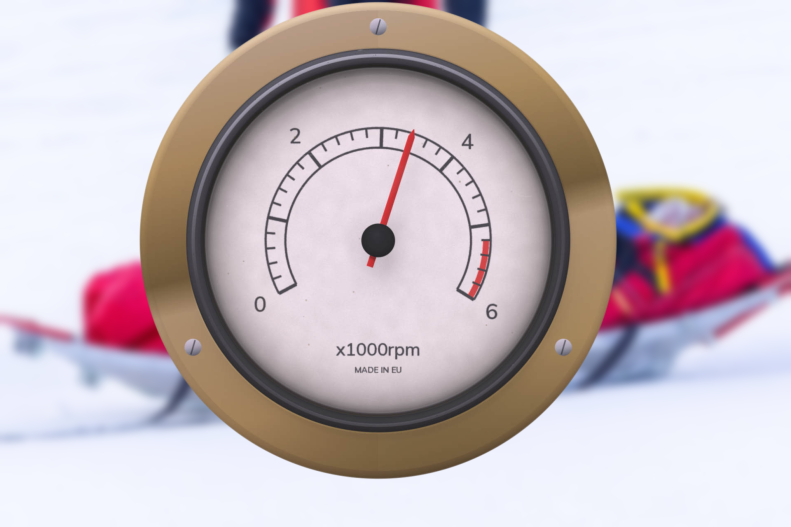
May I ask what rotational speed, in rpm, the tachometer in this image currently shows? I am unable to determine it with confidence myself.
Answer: 3400 rpm
